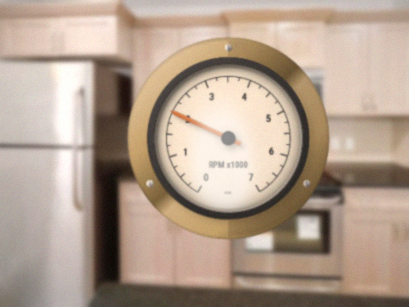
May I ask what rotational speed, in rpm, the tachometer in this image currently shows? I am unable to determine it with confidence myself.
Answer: 2000 rpm
